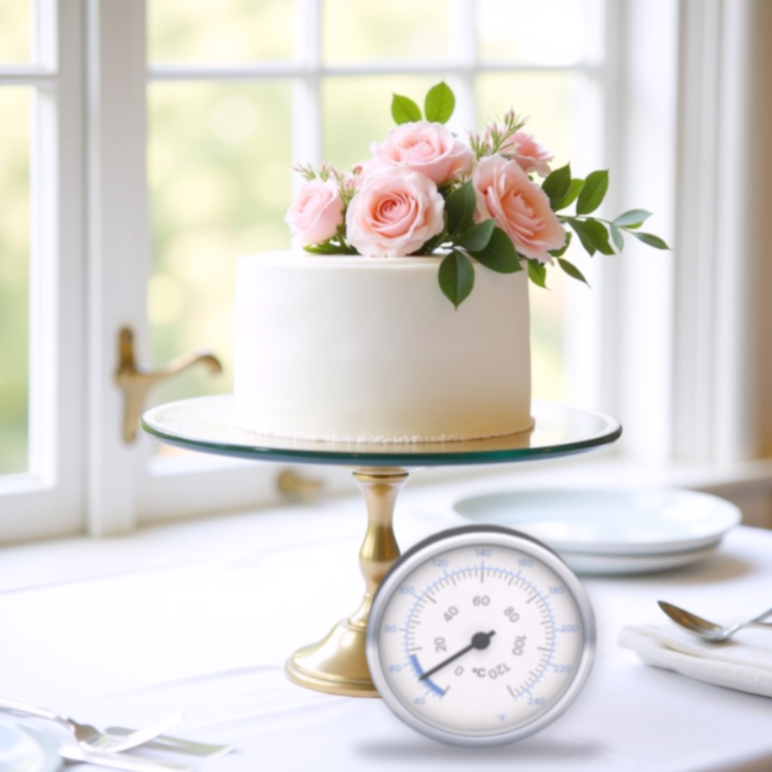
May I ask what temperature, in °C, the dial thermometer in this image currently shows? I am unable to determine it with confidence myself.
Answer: 10 °C
